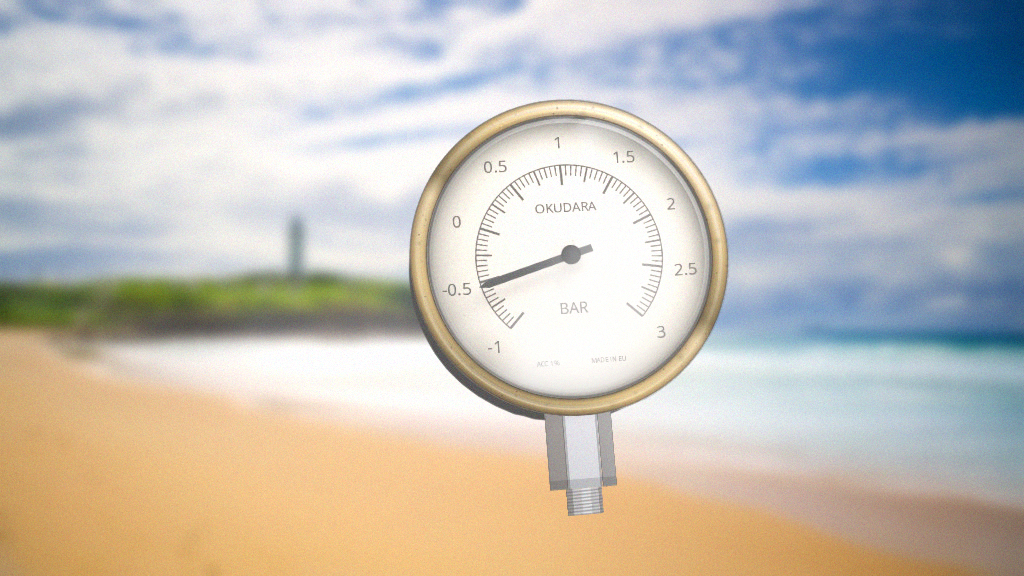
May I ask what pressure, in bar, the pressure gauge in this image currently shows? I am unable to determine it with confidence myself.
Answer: -0.55 bar
